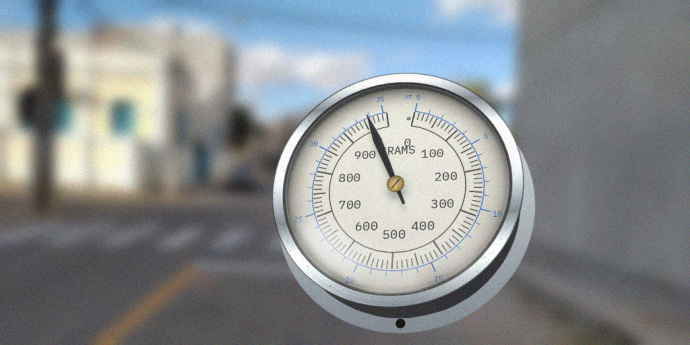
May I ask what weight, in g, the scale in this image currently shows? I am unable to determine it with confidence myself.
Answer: 960 g
